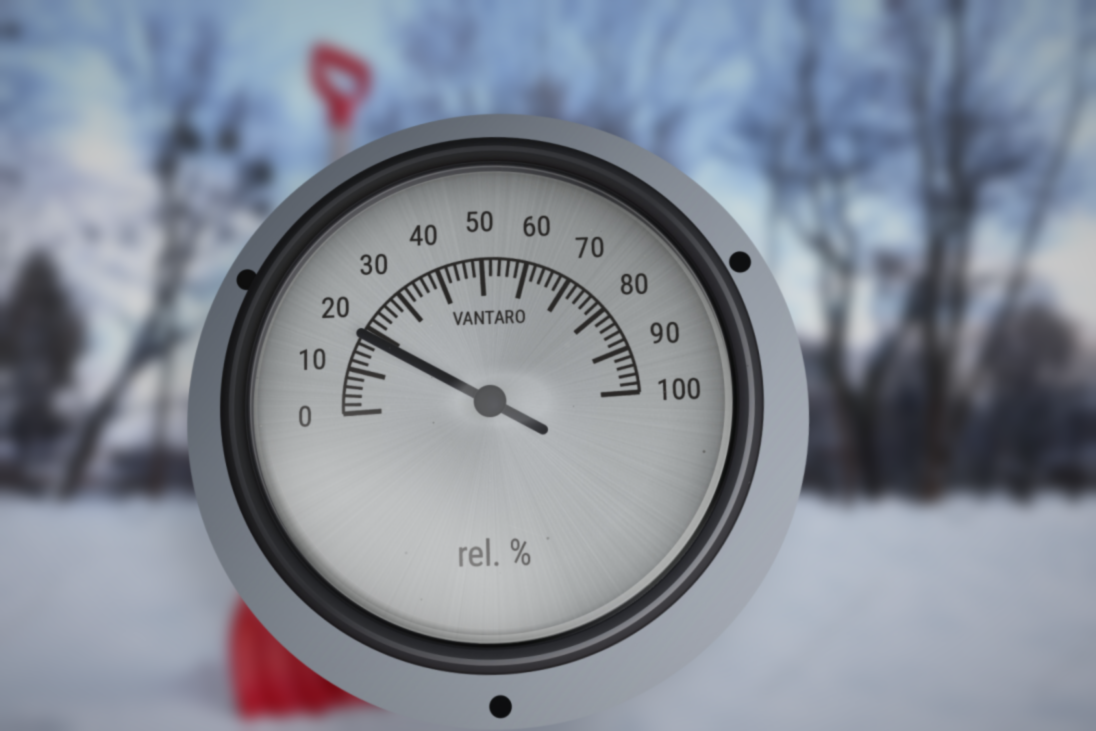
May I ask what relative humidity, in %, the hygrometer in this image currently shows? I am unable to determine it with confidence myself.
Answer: 18 %
